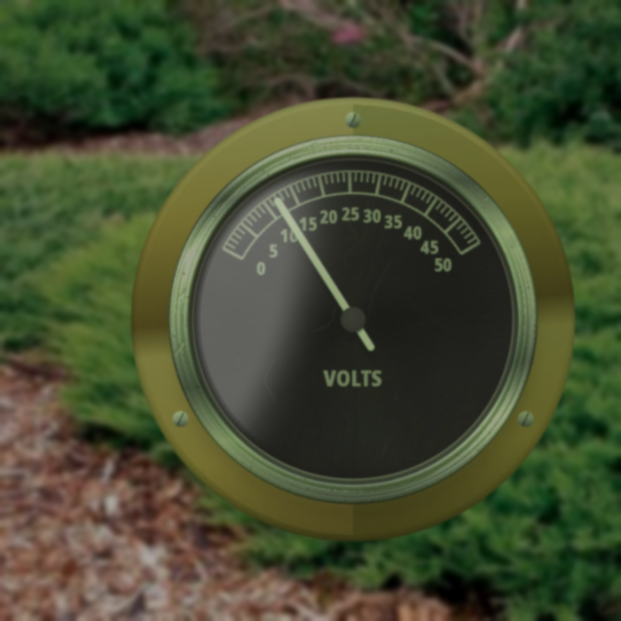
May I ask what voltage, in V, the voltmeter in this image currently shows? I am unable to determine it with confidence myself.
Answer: 12 V
